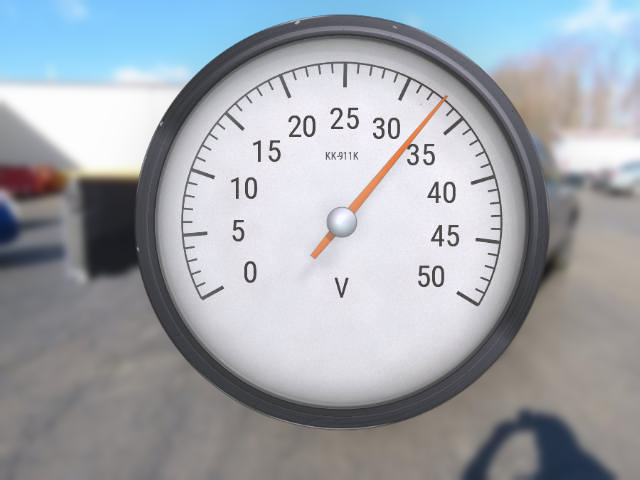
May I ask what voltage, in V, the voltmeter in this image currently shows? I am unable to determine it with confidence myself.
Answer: 33 V
